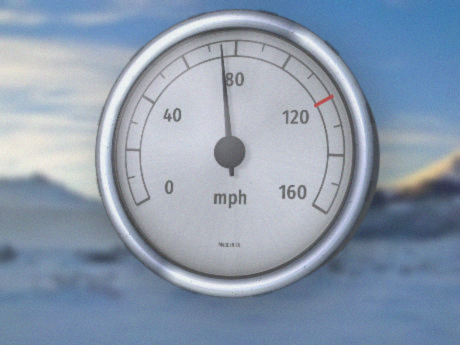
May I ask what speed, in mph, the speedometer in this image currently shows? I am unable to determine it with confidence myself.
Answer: 75 mph
